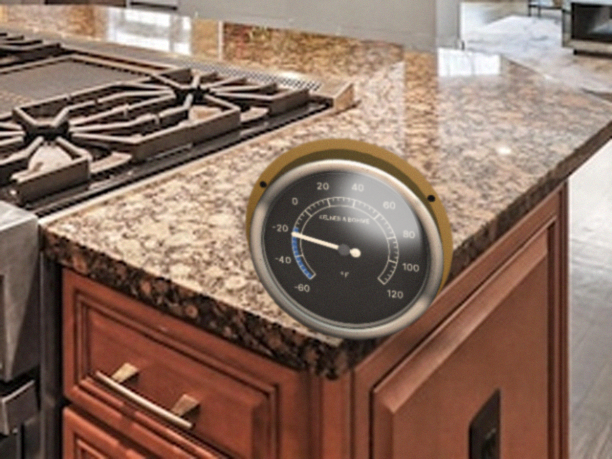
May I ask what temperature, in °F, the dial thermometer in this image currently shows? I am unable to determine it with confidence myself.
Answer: -20 °F
